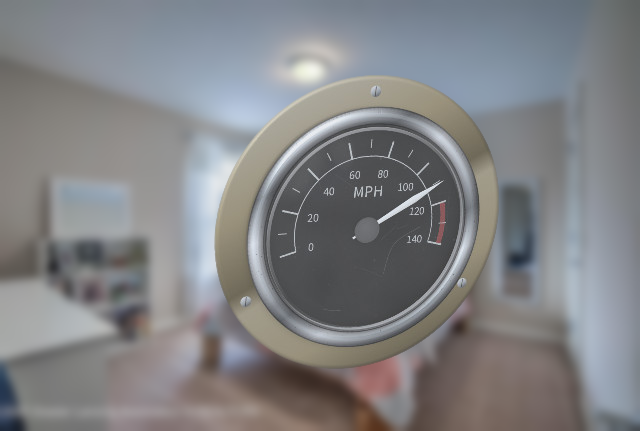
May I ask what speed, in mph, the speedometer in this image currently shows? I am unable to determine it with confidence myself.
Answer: 110 mph
